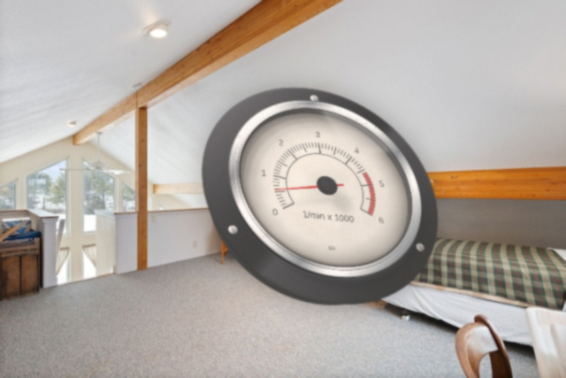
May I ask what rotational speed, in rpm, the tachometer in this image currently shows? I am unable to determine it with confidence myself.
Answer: 500 rpm
